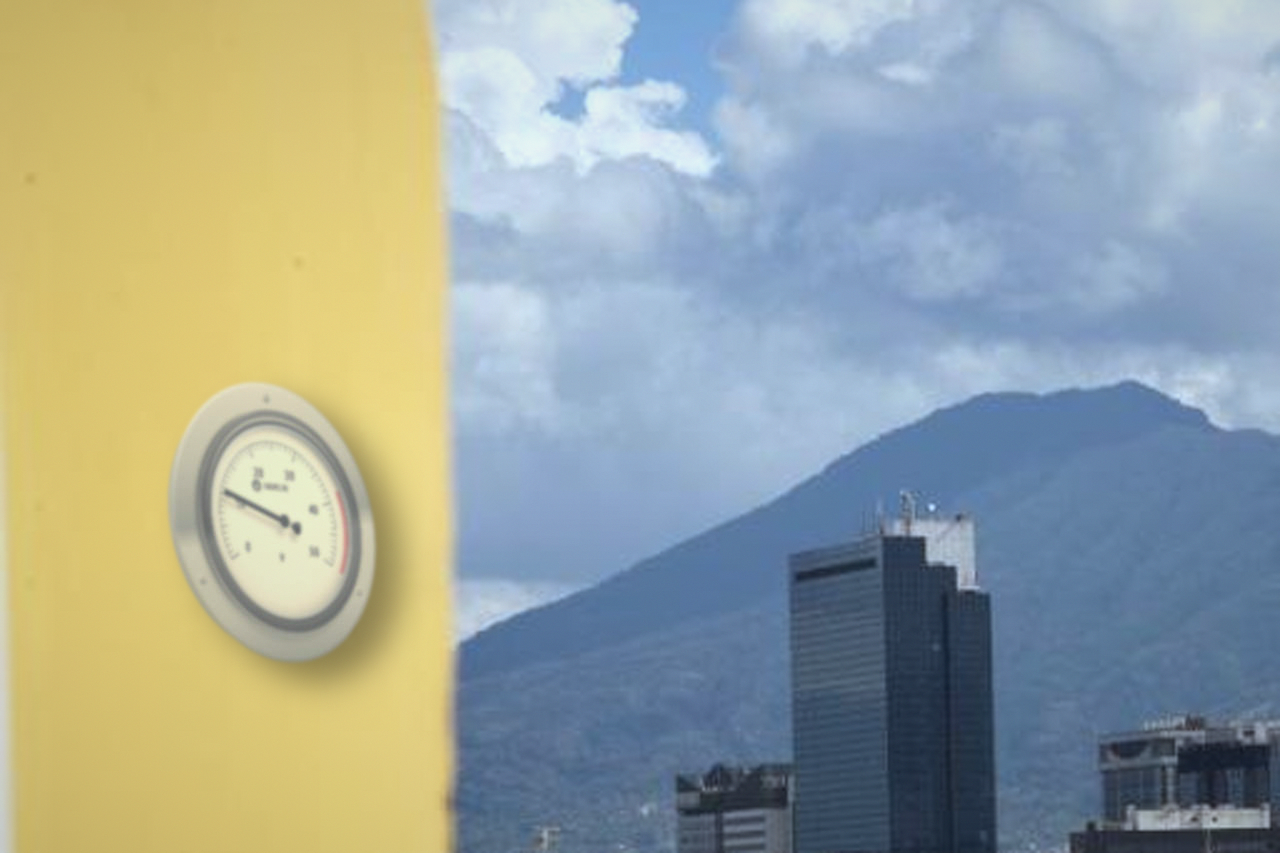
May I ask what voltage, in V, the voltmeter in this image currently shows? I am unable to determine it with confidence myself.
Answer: 10 V
